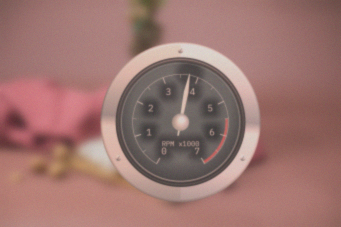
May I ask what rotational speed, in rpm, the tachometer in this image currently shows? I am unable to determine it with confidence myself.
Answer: 3750 rpm
